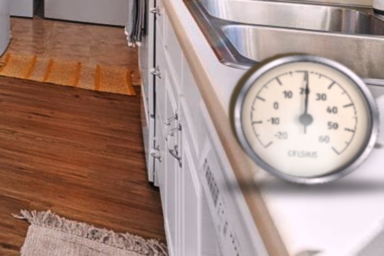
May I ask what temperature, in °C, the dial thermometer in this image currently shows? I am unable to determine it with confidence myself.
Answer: 20 °C
